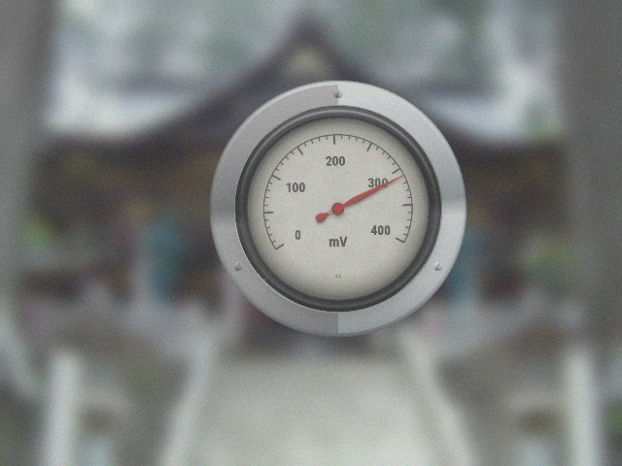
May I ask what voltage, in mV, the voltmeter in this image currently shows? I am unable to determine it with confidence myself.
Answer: 310 mV
